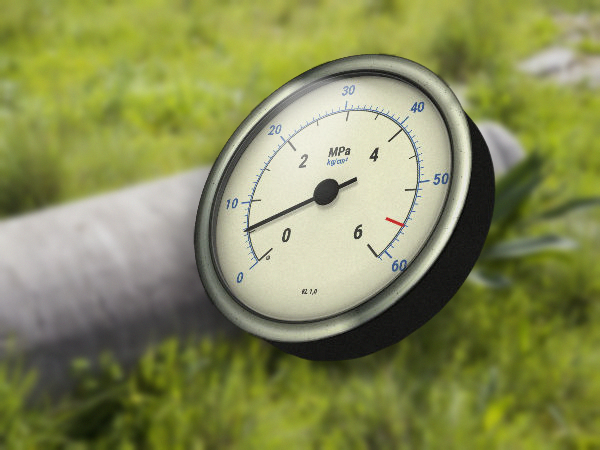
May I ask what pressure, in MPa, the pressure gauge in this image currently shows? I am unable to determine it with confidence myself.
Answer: 0.5 MPa
